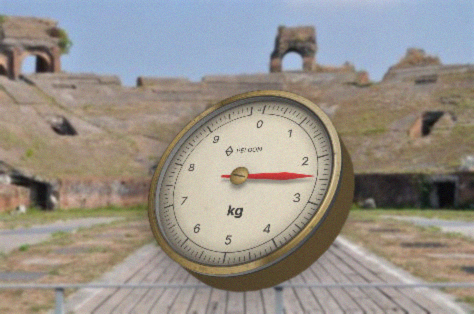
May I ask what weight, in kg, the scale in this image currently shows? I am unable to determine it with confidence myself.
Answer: 2.5 kg
